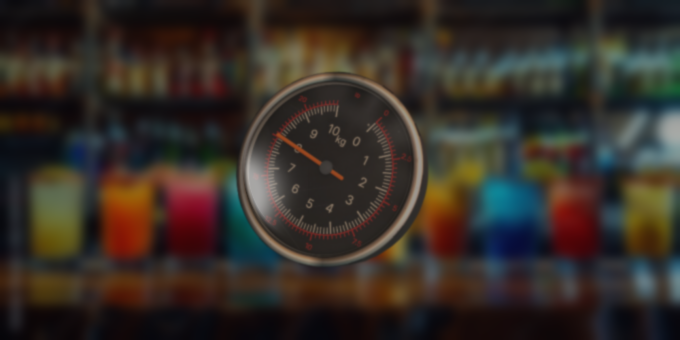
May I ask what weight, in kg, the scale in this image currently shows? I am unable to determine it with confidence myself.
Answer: 8 kg
